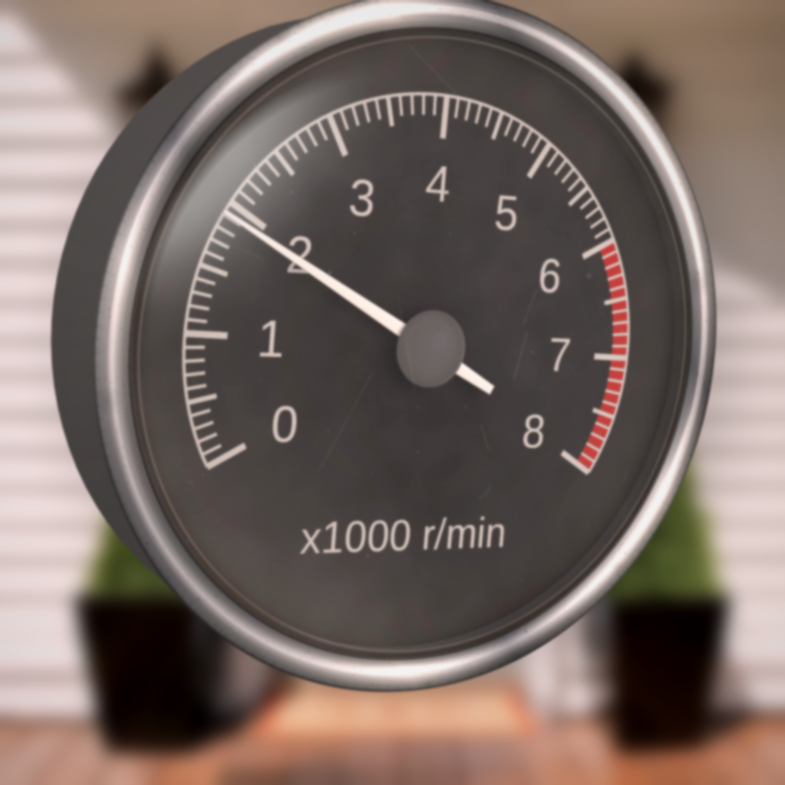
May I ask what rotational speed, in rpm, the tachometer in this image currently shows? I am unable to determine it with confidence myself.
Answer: 1900 rpm
